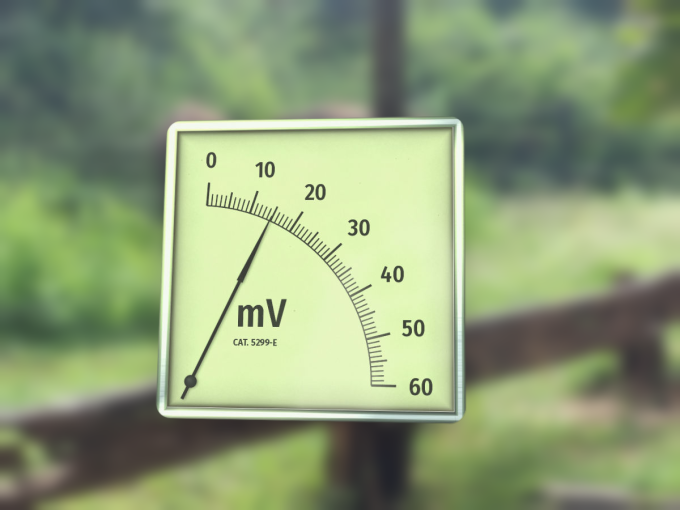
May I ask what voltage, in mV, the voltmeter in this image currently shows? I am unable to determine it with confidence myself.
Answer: 15 mV
